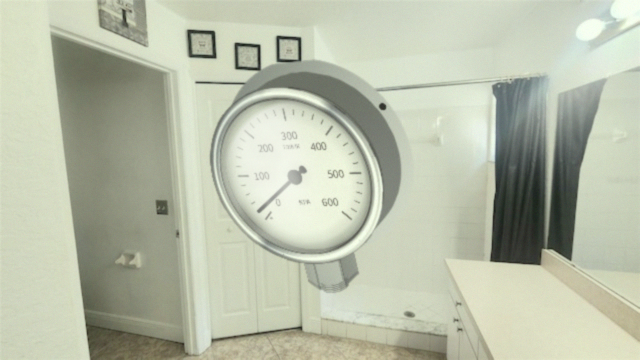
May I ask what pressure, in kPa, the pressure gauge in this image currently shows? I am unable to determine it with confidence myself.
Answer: 20 kPa
